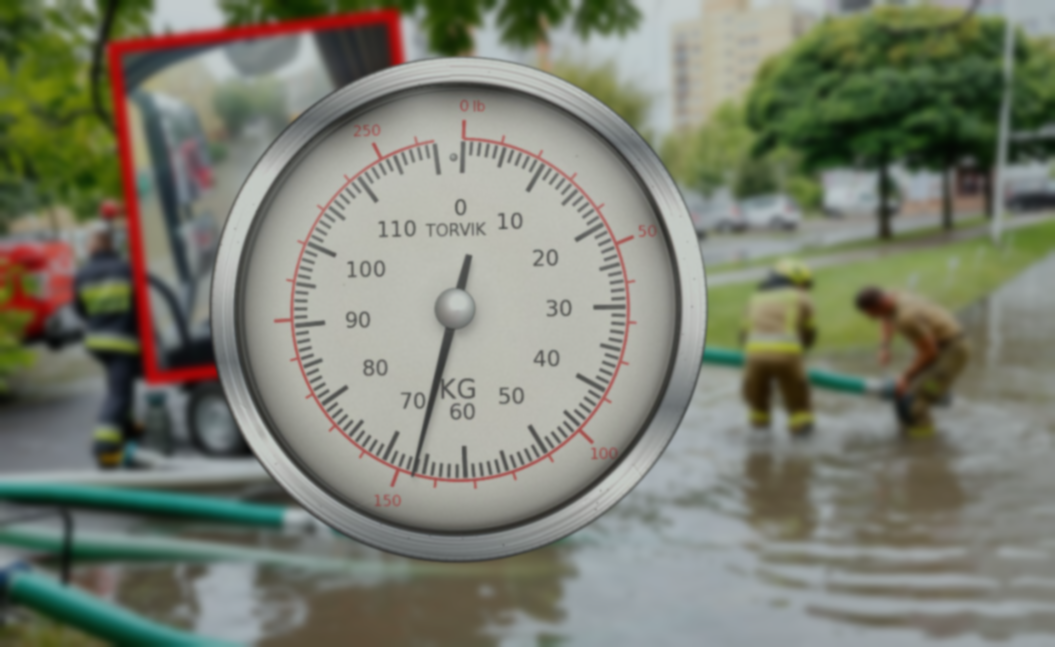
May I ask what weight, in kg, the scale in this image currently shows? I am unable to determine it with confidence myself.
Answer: 66 kg
